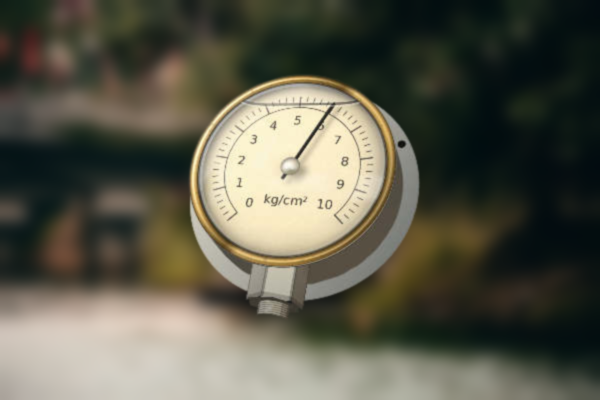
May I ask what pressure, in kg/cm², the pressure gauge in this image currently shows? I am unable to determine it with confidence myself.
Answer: 6 kg/cm²
